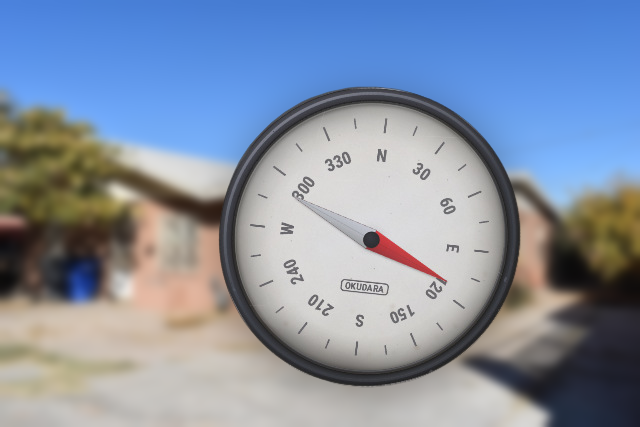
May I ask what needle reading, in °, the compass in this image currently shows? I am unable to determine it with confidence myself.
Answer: 112.5 °
